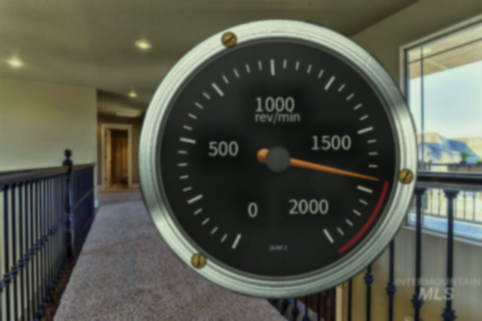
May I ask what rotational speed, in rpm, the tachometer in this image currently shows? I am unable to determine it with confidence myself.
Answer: 1700 rpm
